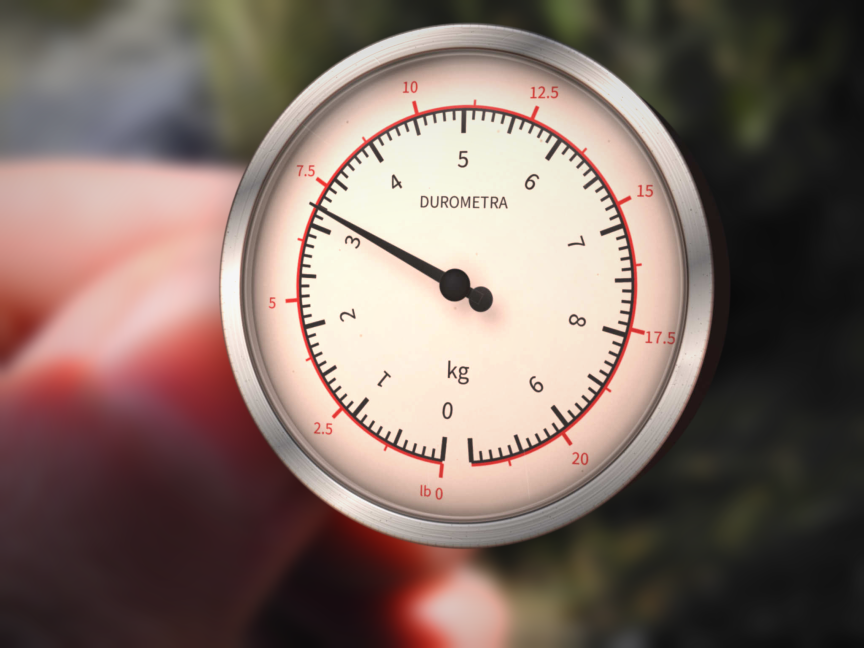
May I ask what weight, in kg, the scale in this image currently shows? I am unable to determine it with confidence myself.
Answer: 3.2 kg
